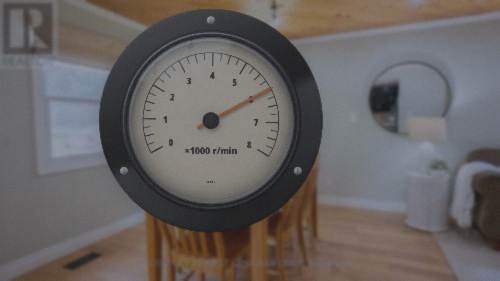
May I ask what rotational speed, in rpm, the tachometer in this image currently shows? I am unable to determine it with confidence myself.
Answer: 6000 rpm
